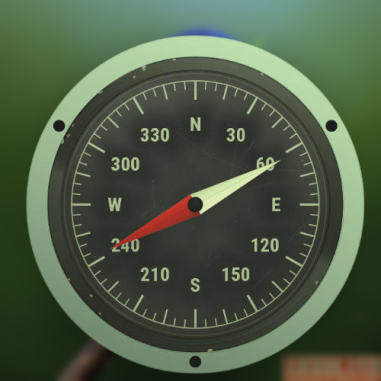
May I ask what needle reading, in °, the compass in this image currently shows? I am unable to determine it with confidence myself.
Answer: 242.5 °
